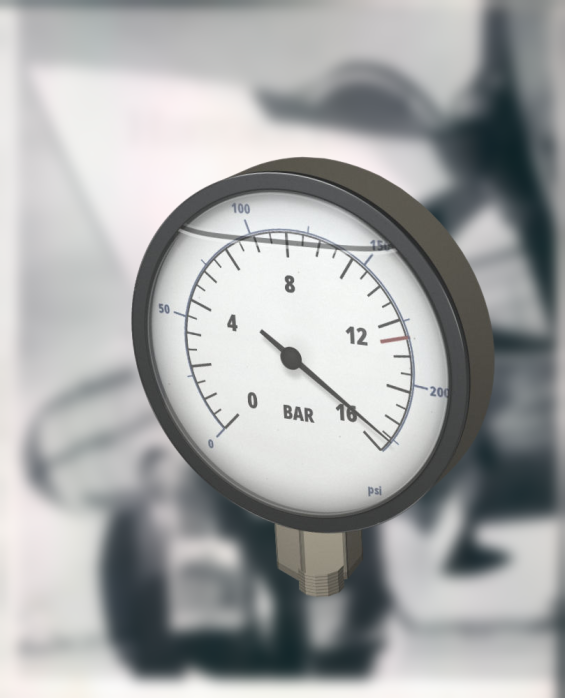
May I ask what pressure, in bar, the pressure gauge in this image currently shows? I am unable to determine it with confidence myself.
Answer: 15.5 bar
